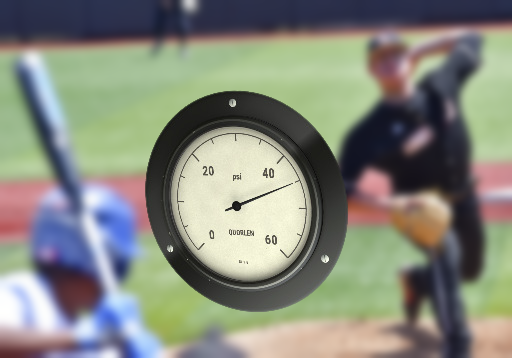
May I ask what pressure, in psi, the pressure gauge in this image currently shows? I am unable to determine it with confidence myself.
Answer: 45 psi
